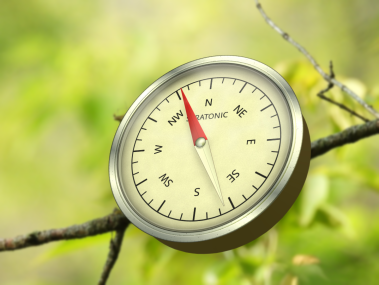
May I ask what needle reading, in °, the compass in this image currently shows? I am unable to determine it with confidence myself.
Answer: 335 °
